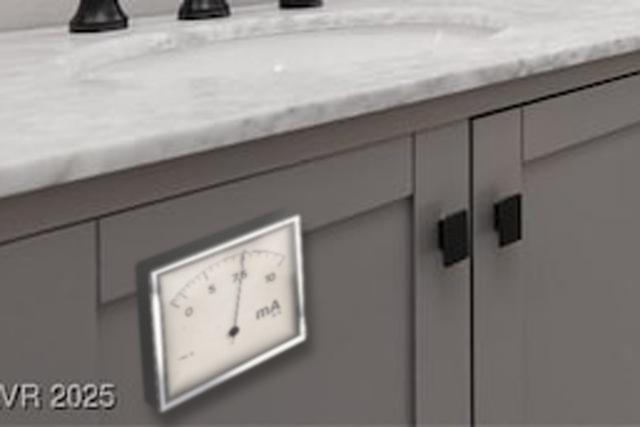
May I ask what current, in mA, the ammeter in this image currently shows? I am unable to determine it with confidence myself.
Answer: 7.5 mA
